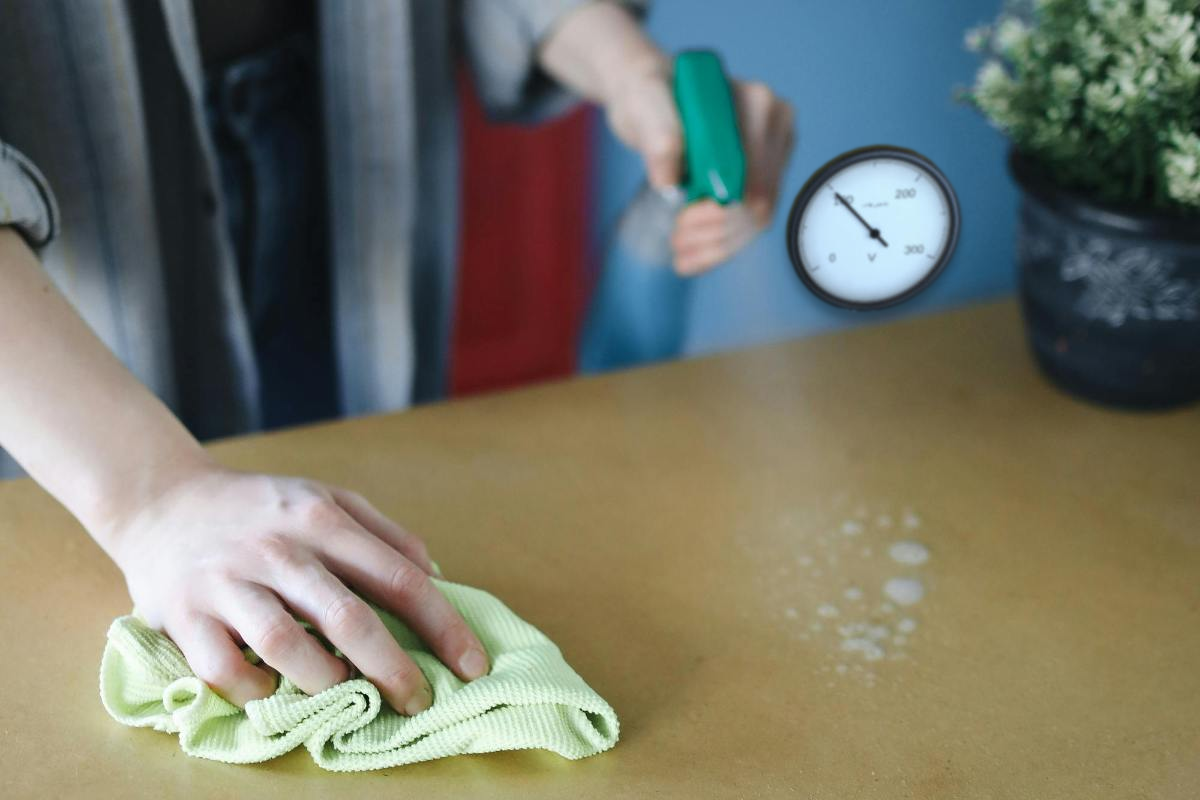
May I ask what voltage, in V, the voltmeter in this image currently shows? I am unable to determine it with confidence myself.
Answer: 100 V
